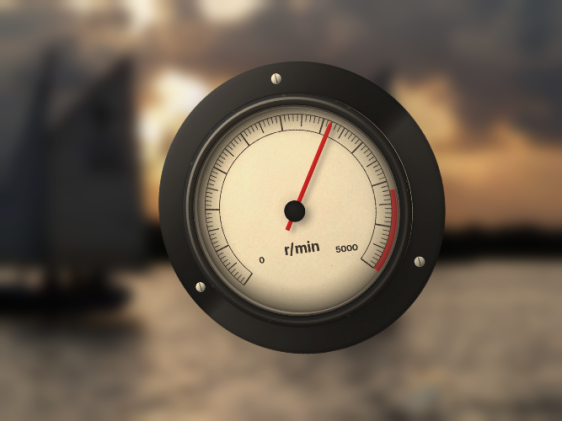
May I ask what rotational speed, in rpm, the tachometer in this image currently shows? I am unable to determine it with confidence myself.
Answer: 3100 rpm
